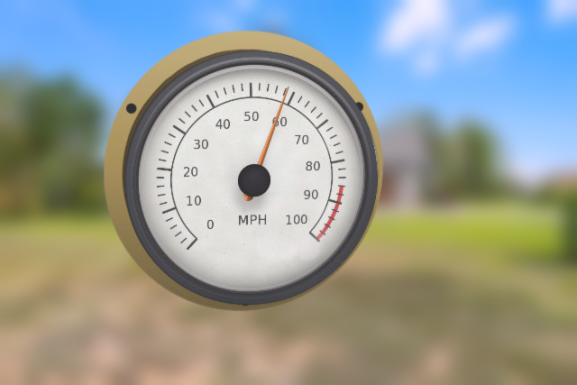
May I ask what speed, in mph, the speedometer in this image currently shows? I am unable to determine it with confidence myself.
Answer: 58 mph
